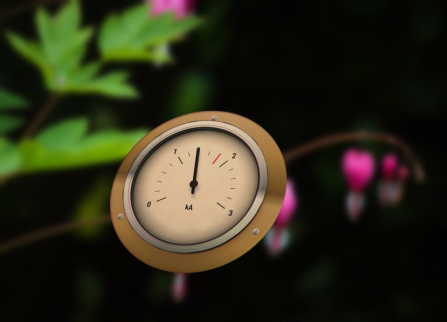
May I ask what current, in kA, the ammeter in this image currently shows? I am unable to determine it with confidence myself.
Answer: 1.4 kA
